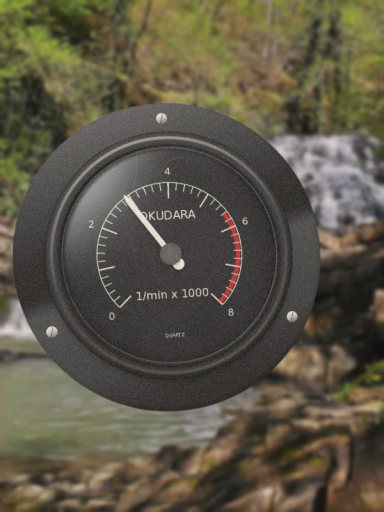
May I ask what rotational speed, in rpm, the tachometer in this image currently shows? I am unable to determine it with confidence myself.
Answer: 2900 rpm
